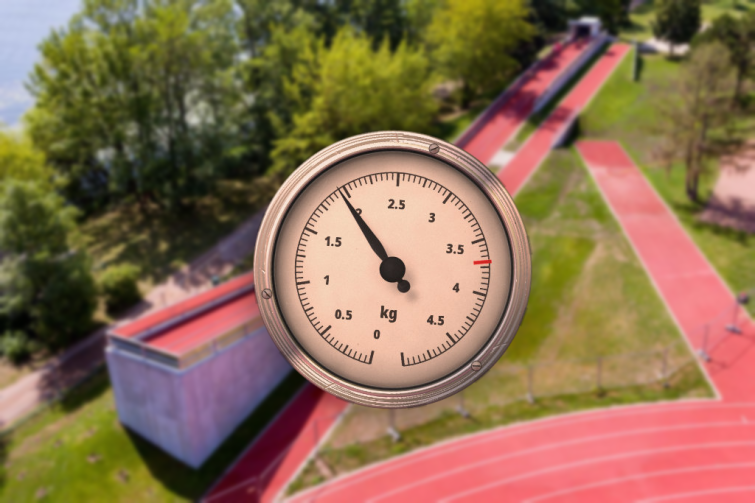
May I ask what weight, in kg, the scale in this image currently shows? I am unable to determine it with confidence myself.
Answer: 1.95 kg
